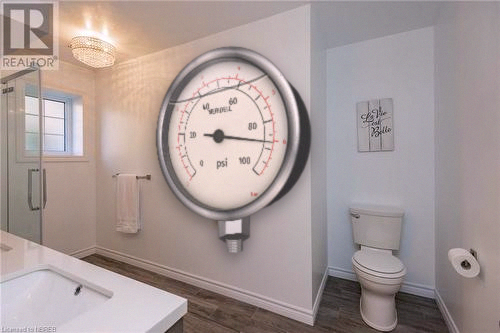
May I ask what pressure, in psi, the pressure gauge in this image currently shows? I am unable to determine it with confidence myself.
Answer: 87.5 psi
